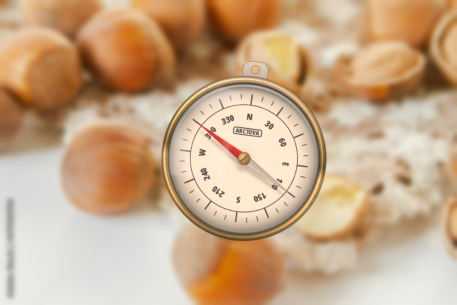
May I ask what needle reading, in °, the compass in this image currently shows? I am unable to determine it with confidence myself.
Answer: 300 °
